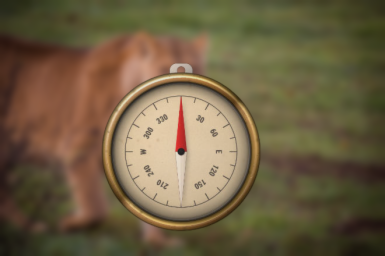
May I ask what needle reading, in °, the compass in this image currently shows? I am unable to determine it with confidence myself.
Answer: 0 °
